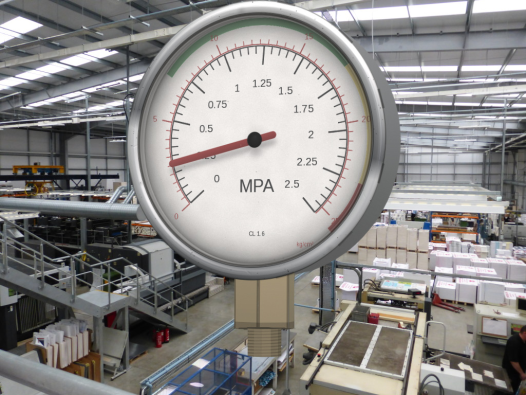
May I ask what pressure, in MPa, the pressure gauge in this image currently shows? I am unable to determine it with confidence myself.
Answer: 0.25 MPa
